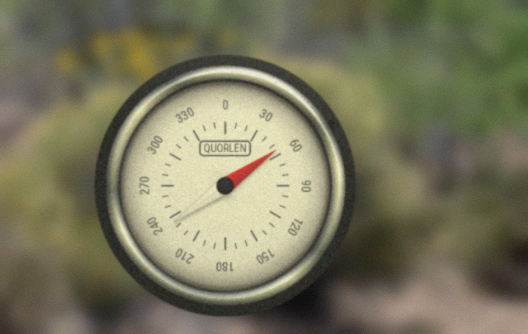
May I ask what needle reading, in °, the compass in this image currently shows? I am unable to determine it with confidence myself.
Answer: 55 °
